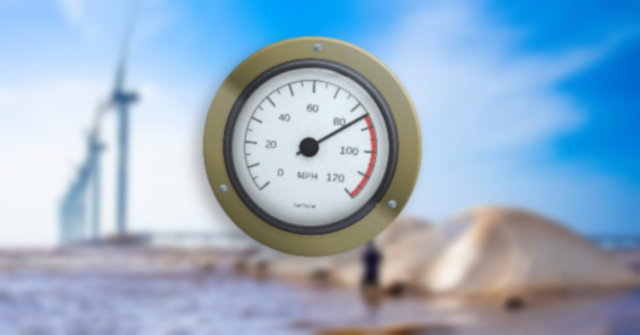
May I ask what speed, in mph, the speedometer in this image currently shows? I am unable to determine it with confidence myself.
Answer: 85 mph
